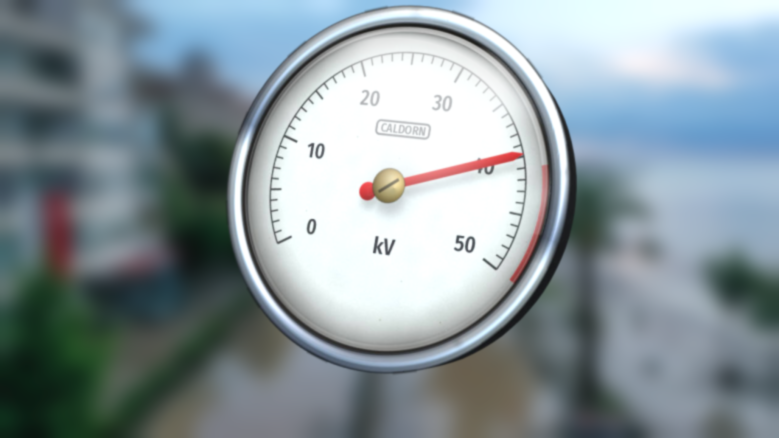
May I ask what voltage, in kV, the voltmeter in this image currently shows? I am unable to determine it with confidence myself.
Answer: 40 kV
